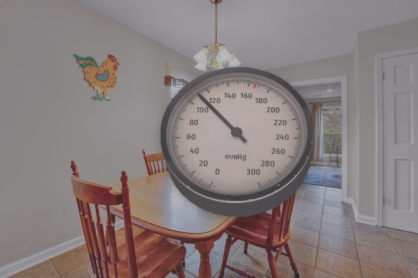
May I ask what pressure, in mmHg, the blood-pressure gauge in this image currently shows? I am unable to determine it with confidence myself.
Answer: 110 mmHg
